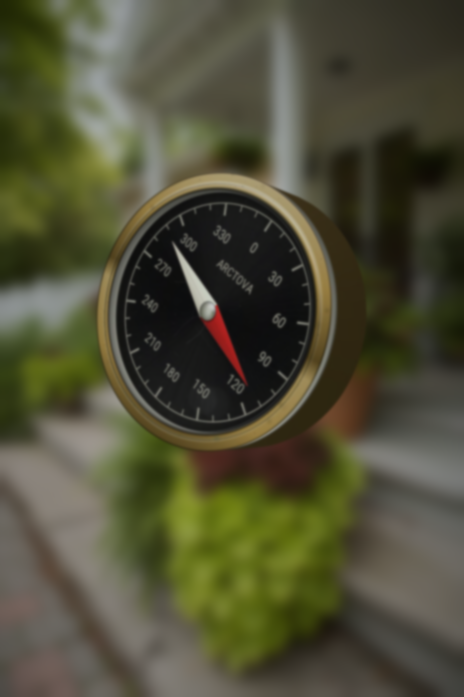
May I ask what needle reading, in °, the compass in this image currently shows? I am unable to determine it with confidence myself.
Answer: 110 °
